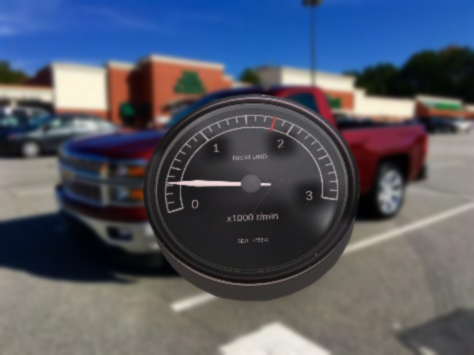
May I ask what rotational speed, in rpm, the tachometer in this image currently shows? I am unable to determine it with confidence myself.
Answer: 300 rpm
